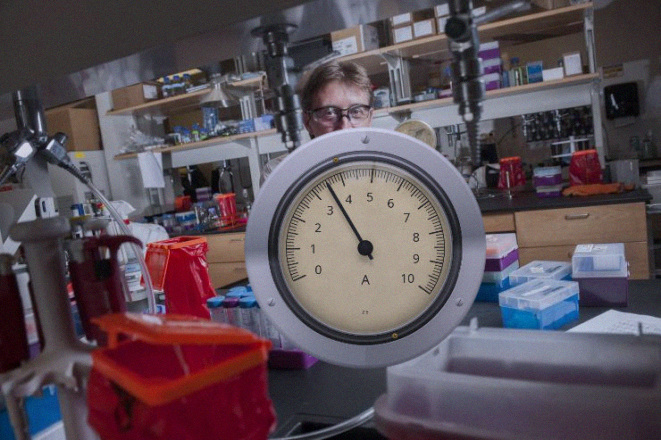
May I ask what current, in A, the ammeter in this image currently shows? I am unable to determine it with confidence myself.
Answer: 3.5 A
